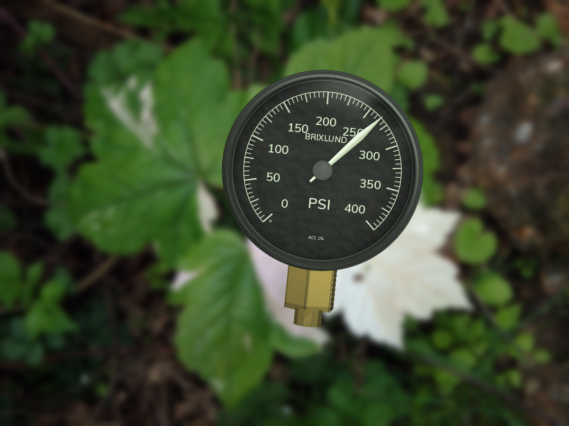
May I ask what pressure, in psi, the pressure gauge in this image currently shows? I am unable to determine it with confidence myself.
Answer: 265 psi
